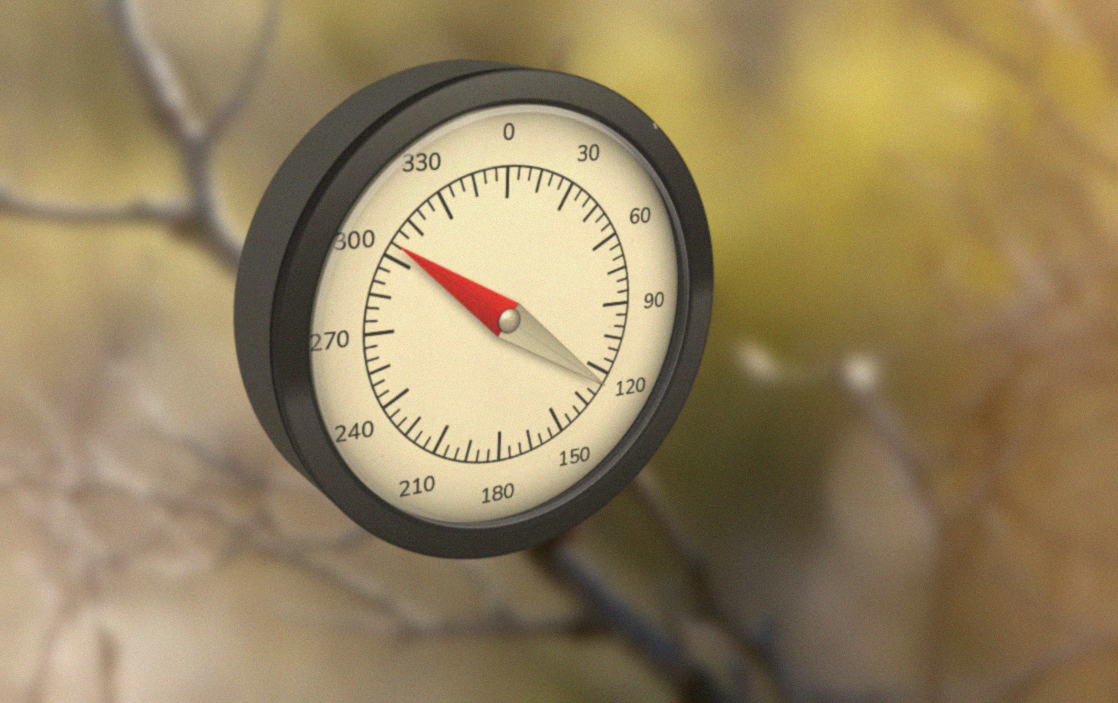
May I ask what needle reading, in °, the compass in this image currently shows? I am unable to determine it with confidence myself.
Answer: 305 °
